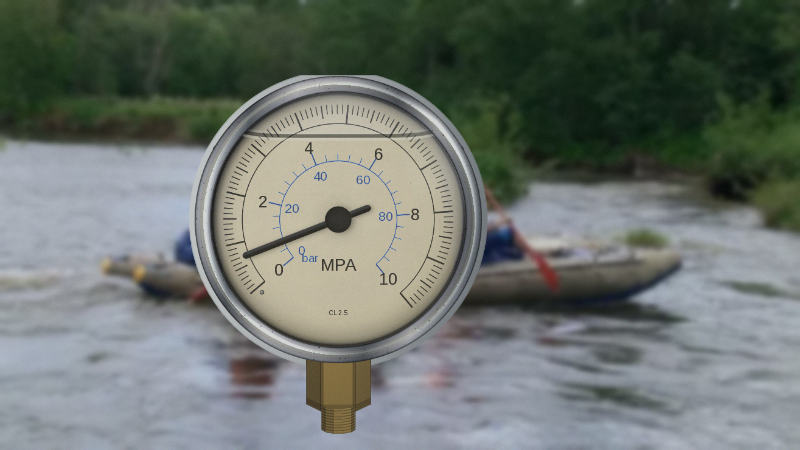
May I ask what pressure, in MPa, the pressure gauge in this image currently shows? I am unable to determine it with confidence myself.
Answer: 0.7 MPa
